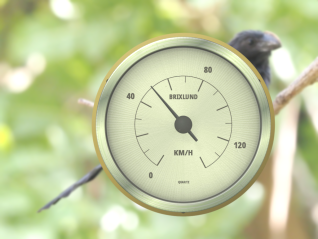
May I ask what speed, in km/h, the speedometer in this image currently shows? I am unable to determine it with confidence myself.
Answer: 50 km/h
